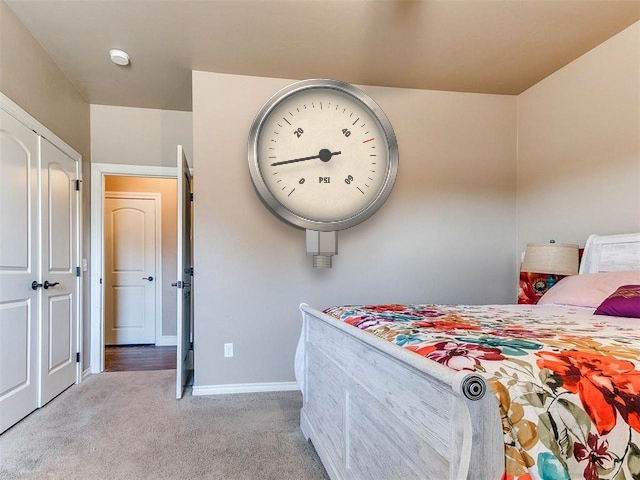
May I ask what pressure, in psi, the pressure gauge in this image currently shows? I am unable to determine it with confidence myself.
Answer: 8 psi
